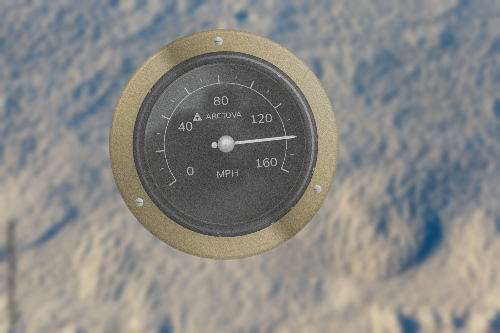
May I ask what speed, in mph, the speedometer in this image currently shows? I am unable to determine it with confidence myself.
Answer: 140 mph
